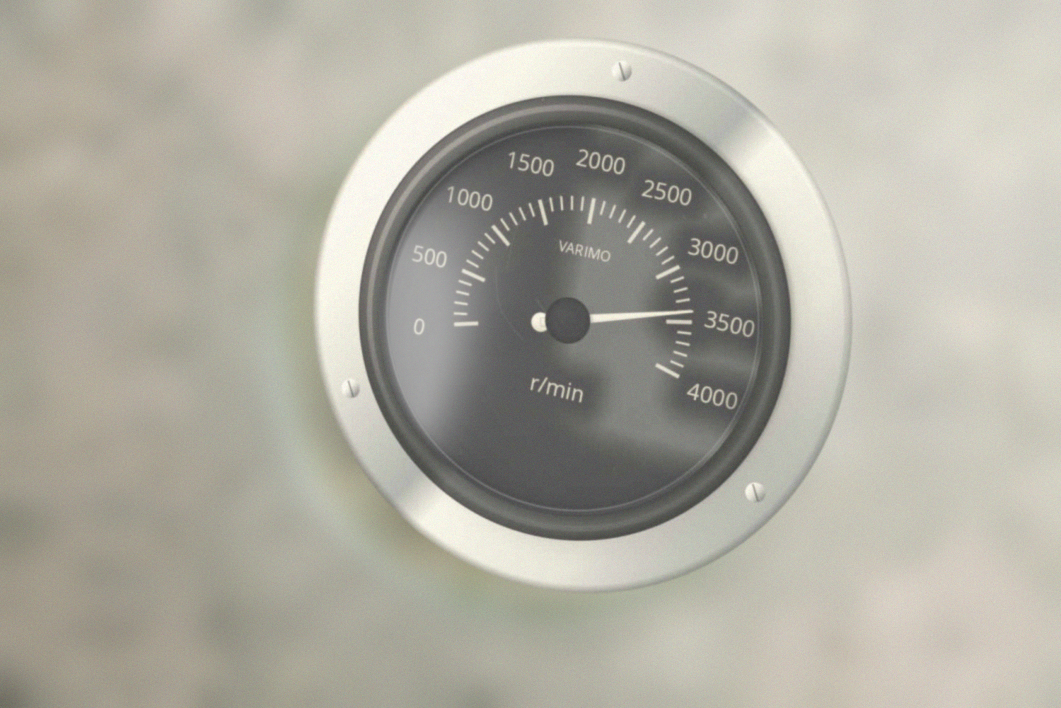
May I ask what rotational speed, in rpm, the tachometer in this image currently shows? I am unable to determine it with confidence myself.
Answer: 3400 rpm
